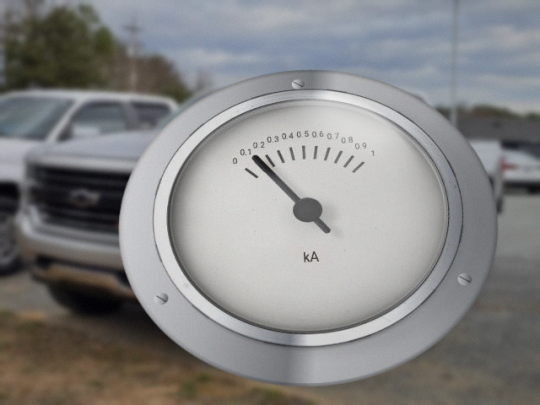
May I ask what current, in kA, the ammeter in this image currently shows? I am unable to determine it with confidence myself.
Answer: 0.1 kA
